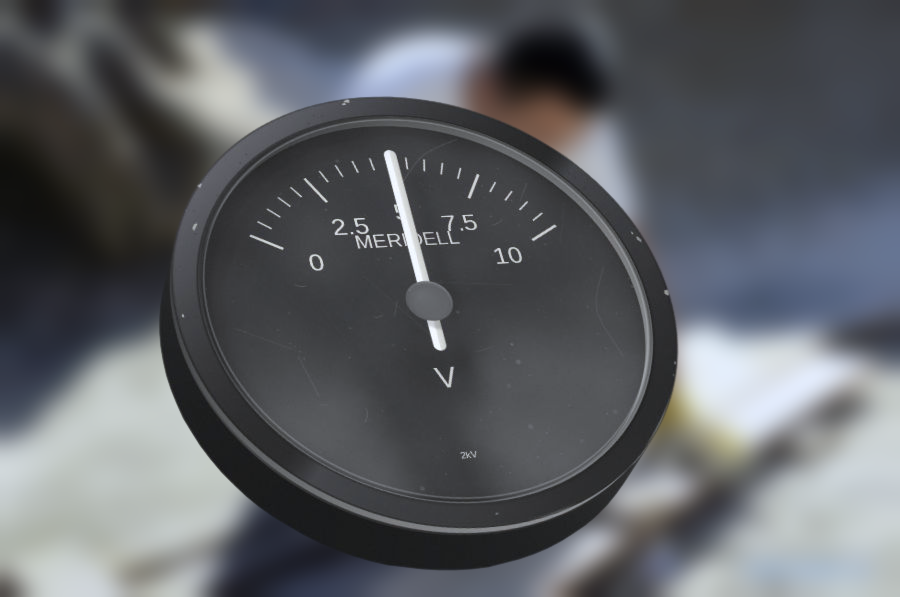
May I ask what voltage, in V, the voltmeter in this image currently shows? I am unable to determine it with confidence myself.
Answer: 5 V
